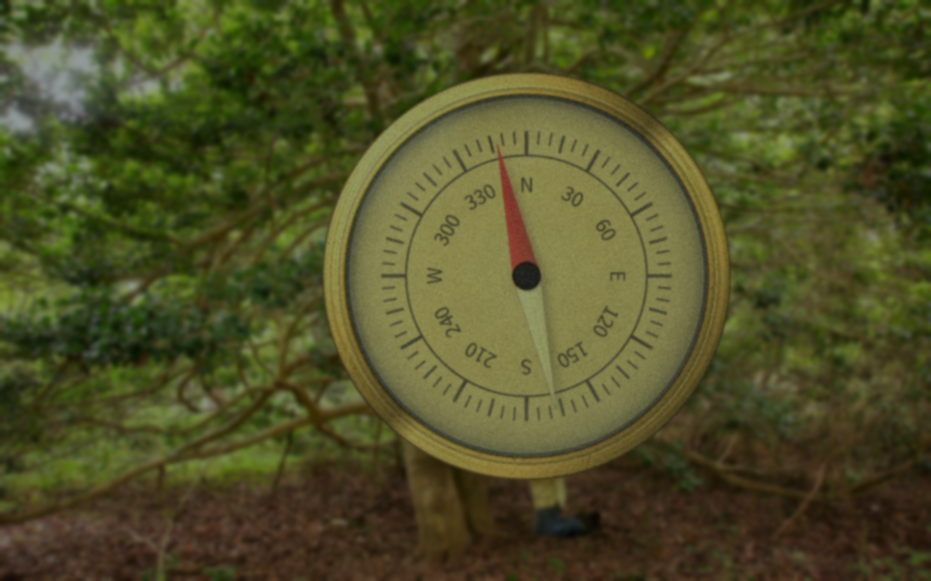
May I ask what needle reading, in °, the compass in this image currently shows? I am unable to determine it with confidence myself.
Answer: 347.5 °
